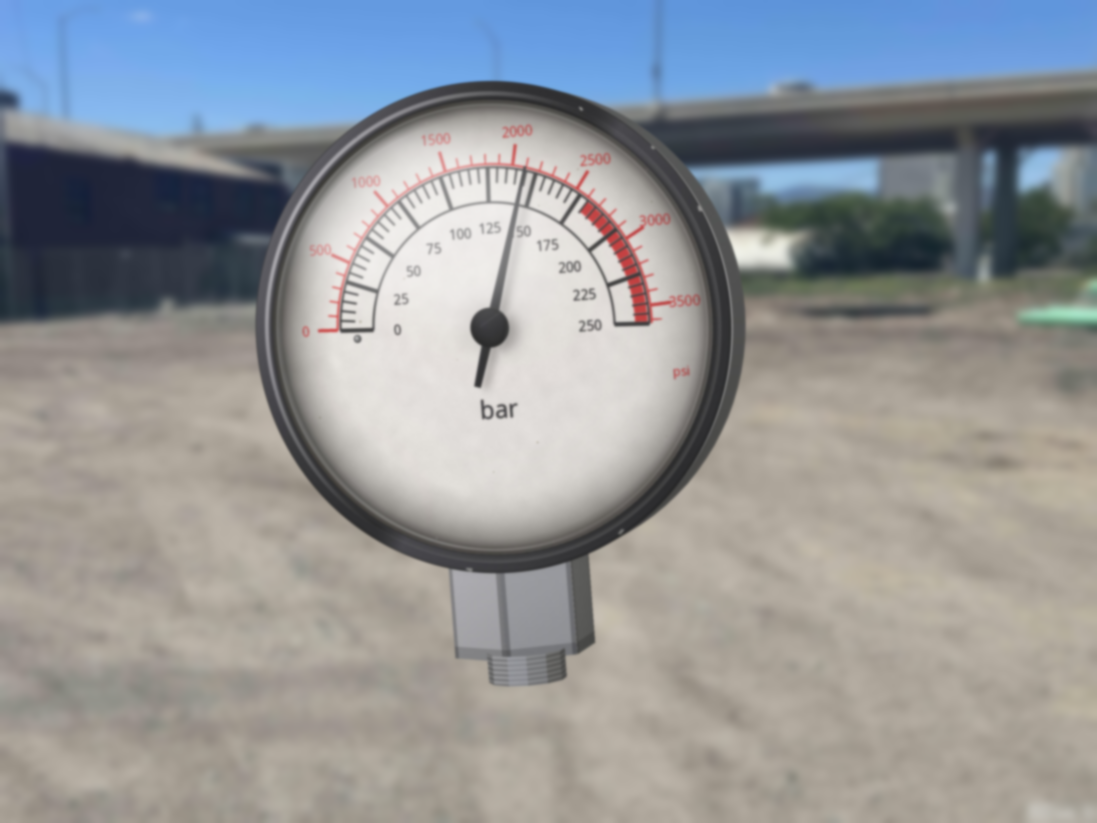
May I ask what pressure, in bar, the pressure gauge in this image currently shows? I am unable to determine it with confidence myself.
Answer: 145 bar
